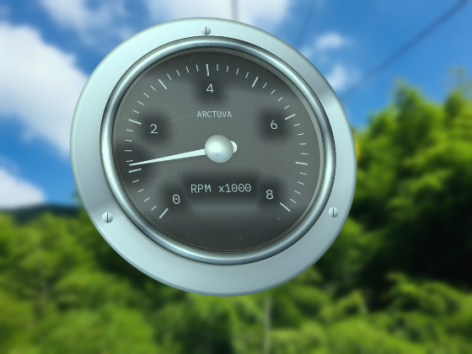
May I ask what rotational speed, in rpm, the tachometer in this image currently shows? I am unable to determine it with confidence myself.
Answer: 1100 rpm
